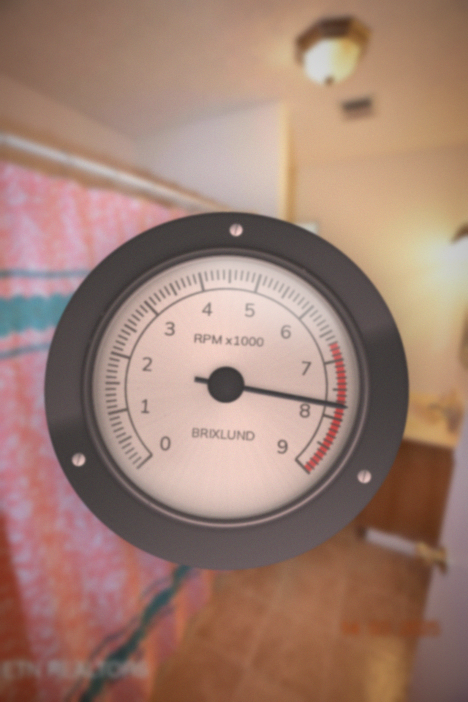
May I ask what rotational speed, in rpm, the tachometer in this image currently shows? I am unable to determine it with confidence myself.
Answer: 7800 rpm
